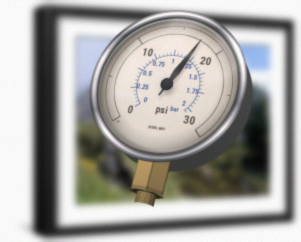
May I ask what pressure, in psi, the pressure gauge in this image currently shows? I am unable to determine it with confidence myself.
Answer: 17.5 psi
